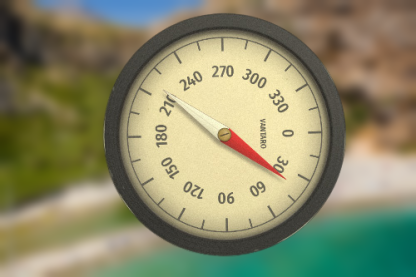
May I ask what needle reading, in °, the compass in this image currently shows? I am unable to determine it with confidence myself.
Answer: 37.5 °
